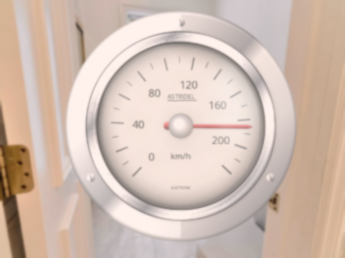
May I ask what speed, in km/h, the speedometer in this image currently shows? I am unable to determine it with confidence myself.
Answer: 185 km/h
